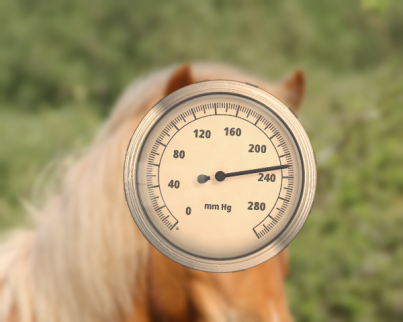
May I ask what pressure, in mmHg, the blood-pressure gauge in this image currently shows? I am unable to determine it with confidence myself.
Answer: 230 mmHg
